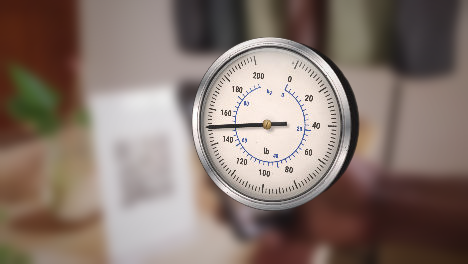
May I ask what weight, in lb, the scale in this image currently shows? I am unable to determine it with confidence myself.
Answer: 150 lb
